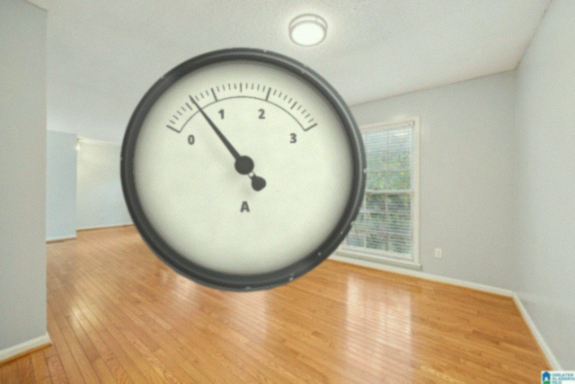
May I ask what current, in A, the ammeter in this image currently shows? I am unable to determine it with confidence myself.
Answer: 0.6 A
